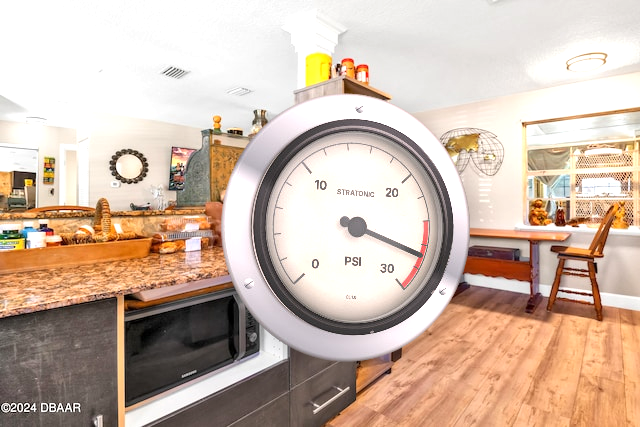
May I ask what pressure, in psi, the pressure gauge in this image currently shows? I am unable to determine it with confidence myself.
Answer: 27 psi
